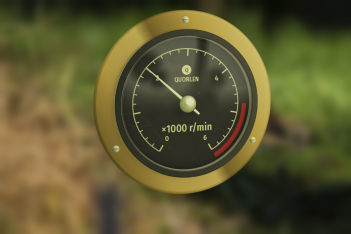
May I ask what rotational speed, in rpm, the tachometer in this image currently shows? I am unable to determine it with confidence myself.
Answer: 2000 rpm
